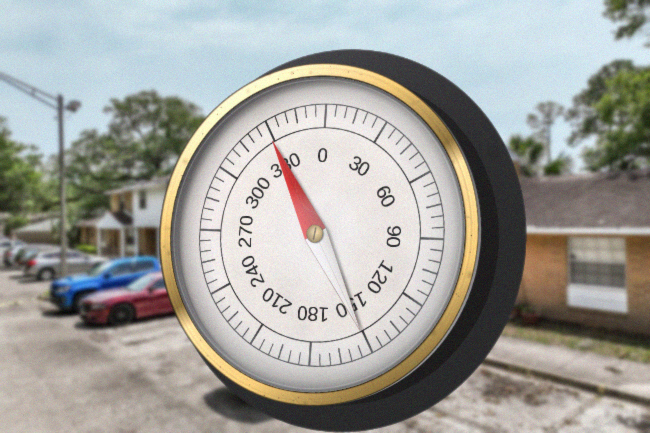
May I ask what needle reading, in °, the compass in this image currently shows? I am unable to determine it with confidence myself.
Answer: 330 °
